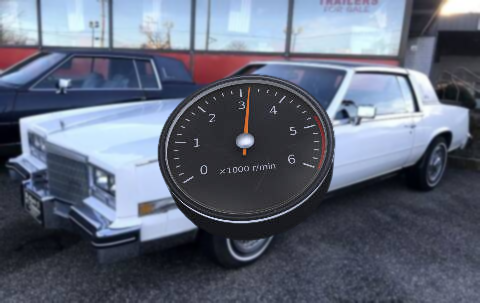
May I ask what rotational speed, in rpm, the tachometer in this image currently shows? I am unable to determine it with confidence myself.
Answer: 3200 rpm
